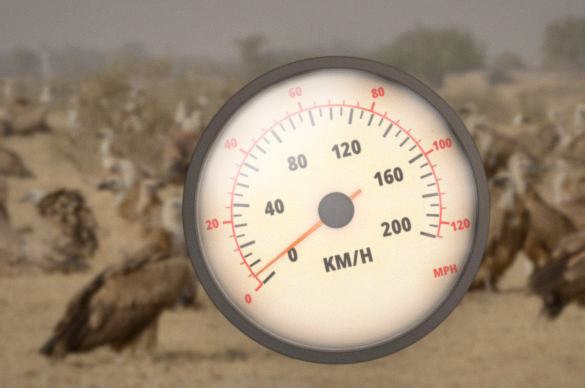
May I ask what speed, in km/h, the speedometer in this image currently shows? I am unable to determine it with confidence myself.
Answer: 5 km/h
